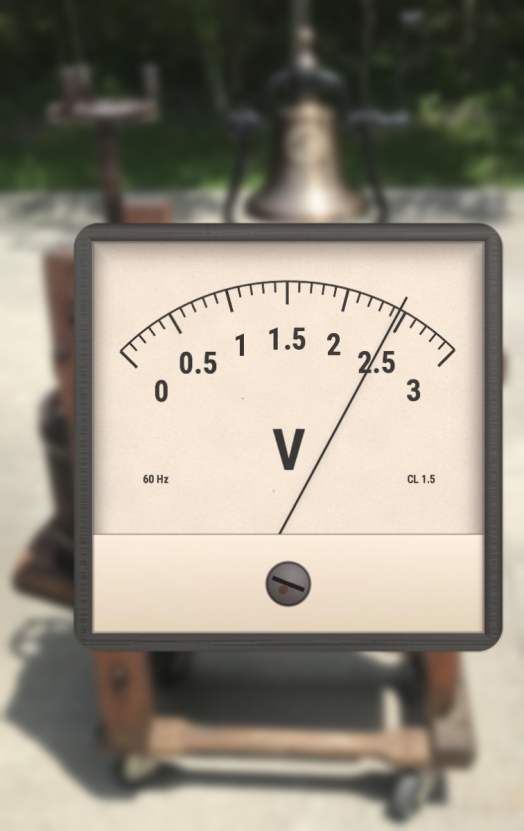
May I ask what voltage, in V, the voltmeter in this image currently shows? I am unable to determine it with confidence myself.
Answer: 2.45 V
